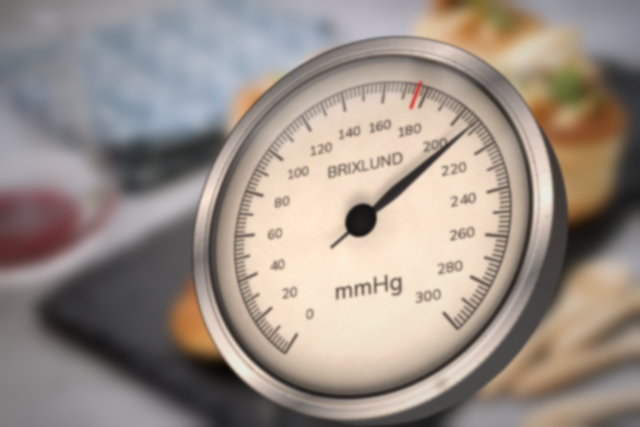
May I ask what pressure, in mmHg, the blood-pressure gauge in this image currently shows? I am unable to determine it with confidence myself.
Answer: 210 mmHg
